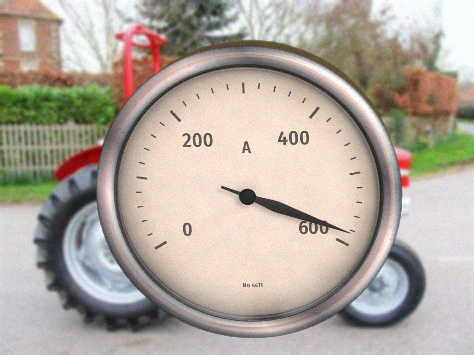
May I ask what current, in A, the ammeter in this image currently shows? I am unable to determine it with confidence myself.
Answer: 580 A
